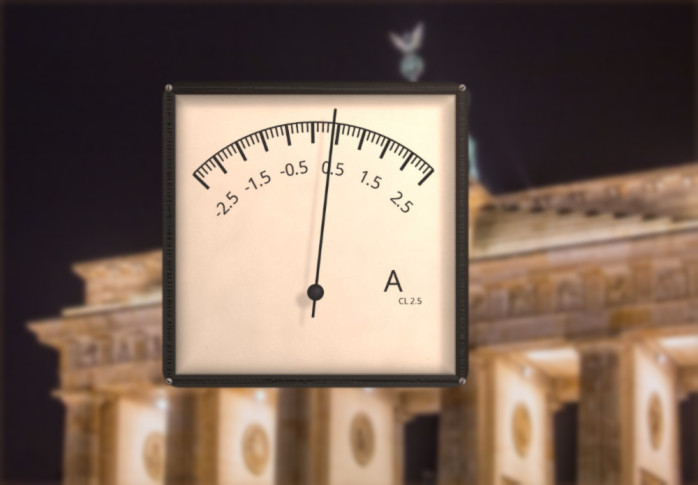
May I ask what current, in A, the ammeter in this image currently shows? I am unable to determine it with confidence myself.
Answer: 0.4 A
